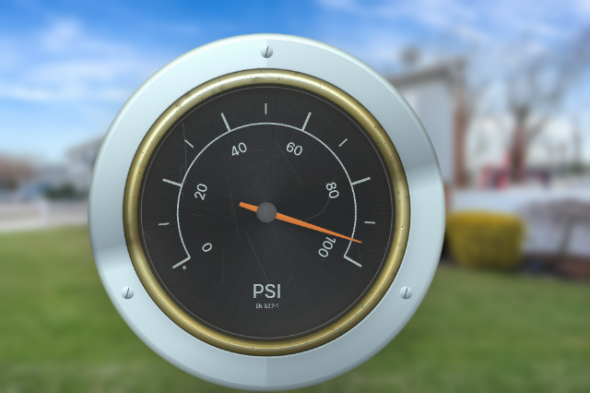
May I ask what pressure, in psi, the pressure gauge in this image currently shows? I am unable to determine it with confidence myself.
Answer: 95 psi
